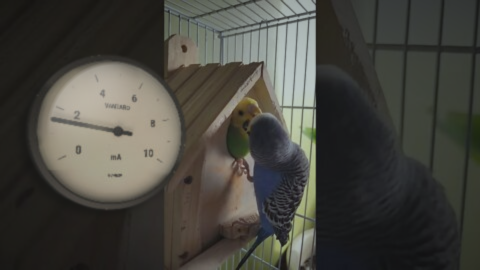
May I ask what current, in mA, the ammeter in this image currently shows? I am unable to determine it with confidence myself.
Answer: 1.5 mA
